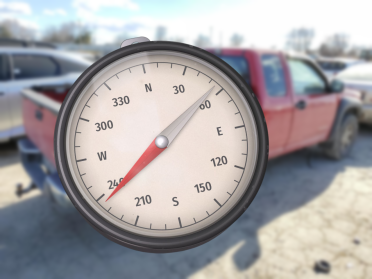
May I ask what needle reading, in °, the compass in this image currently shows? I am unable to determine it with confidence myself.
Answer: 235 °
